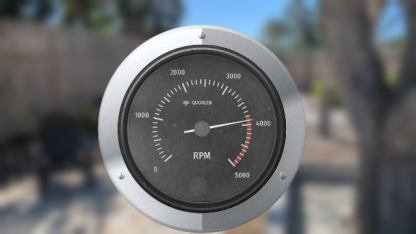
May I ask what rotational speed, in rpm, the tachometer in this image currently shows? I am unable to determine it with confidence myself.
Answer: 3900 rpm
